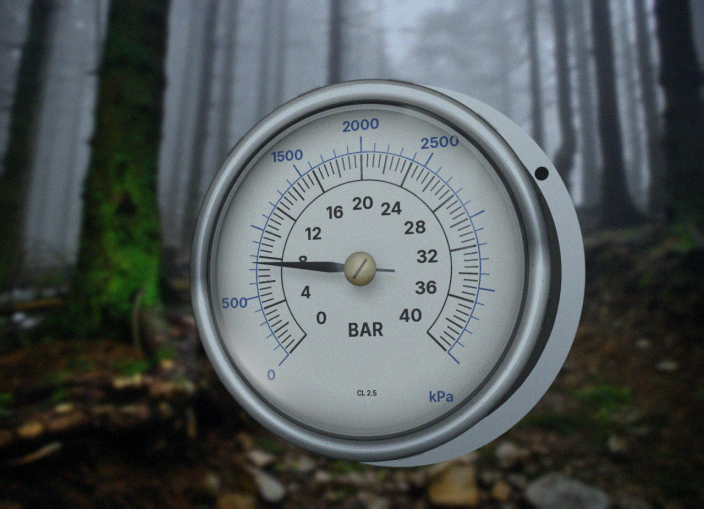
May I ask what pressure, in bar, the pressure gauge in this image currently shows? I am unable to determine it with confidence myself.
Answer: 7.5 bar
